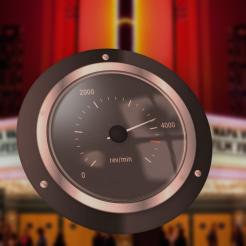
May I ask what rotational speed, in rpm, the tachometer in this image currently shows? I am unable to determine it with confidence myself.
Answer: 3800 rpm
